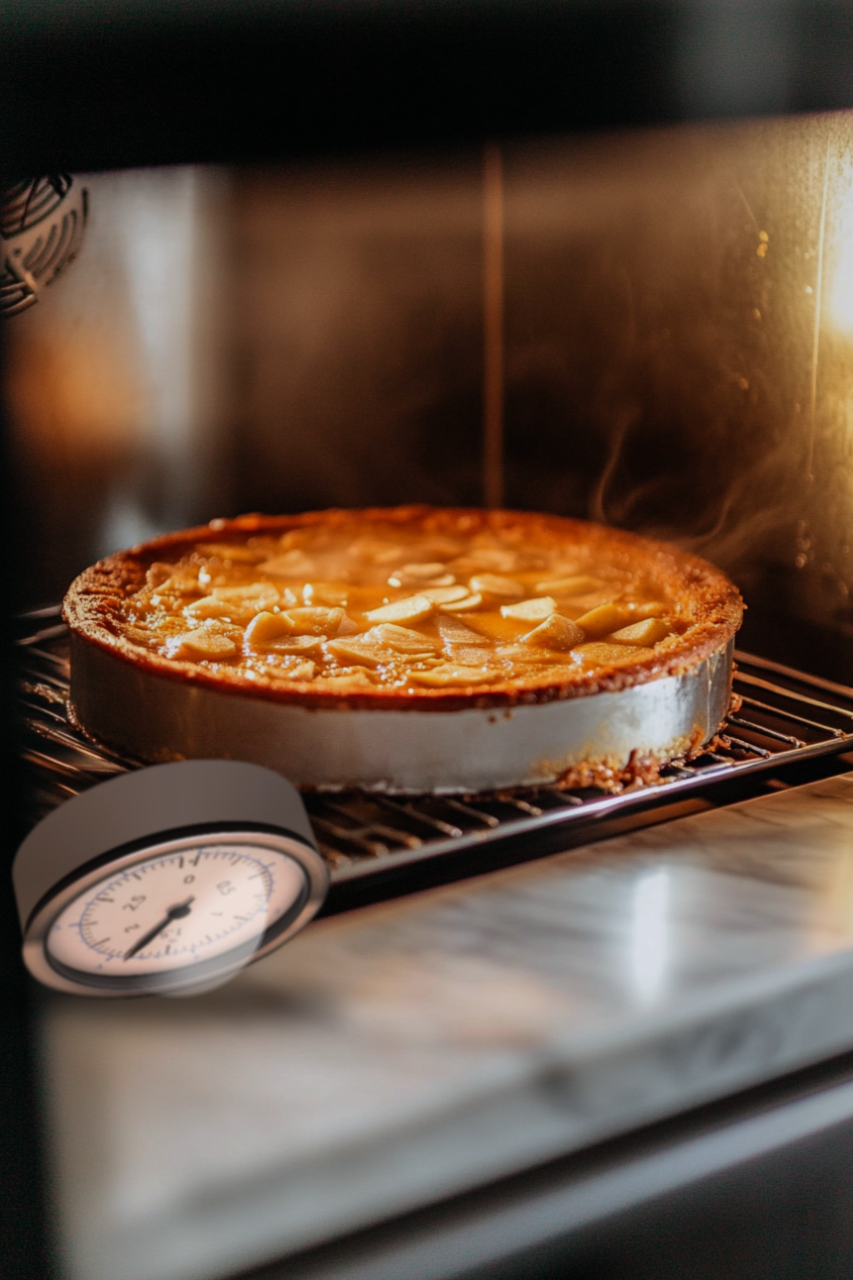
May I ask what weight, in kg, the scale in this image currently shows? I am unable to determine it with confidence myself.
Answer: 1.75 kg
